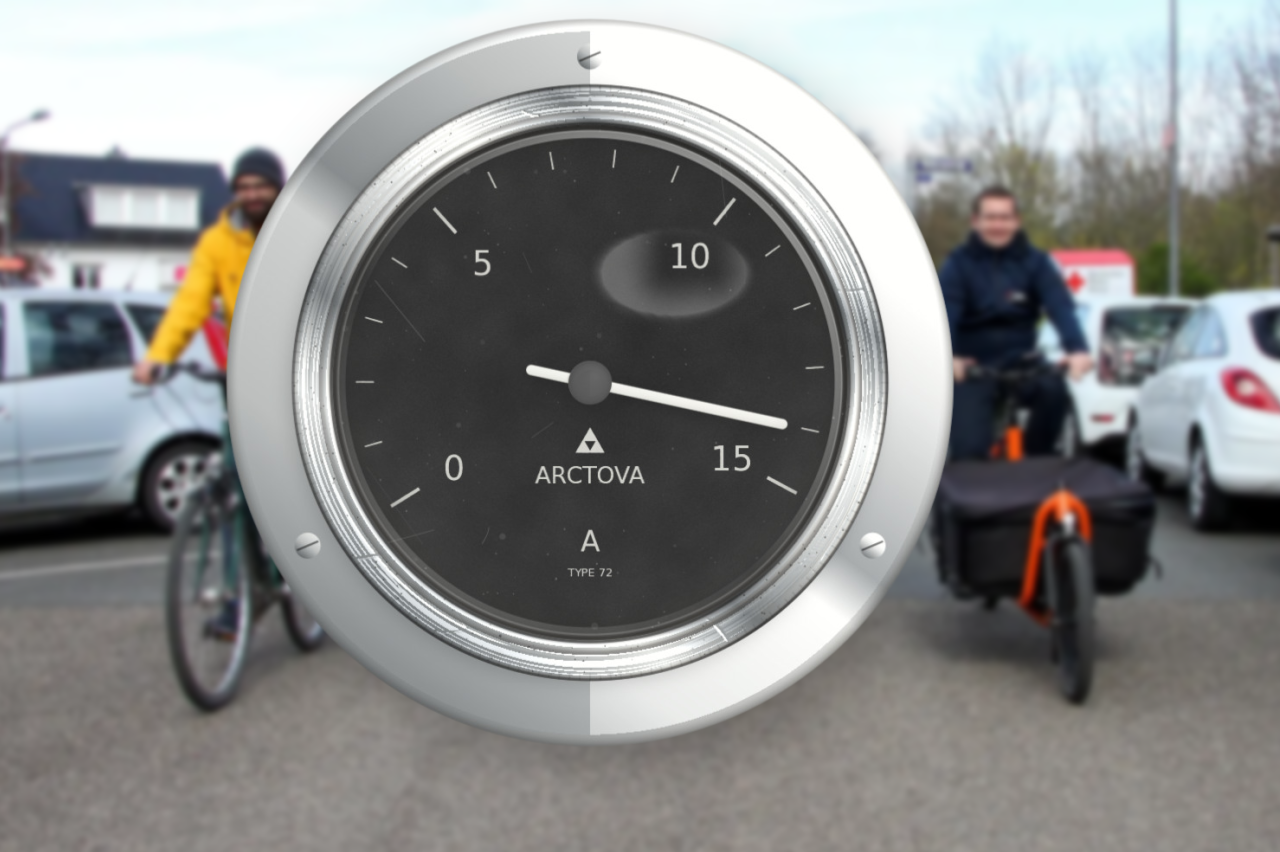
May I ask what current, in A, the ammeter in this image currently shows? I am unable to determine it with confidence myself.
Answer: 14 A
